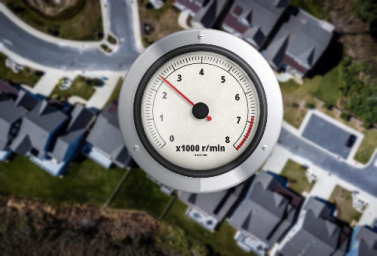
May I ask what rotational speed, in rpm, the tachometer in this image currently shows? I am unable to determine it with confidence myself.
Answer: 2500 rpm
